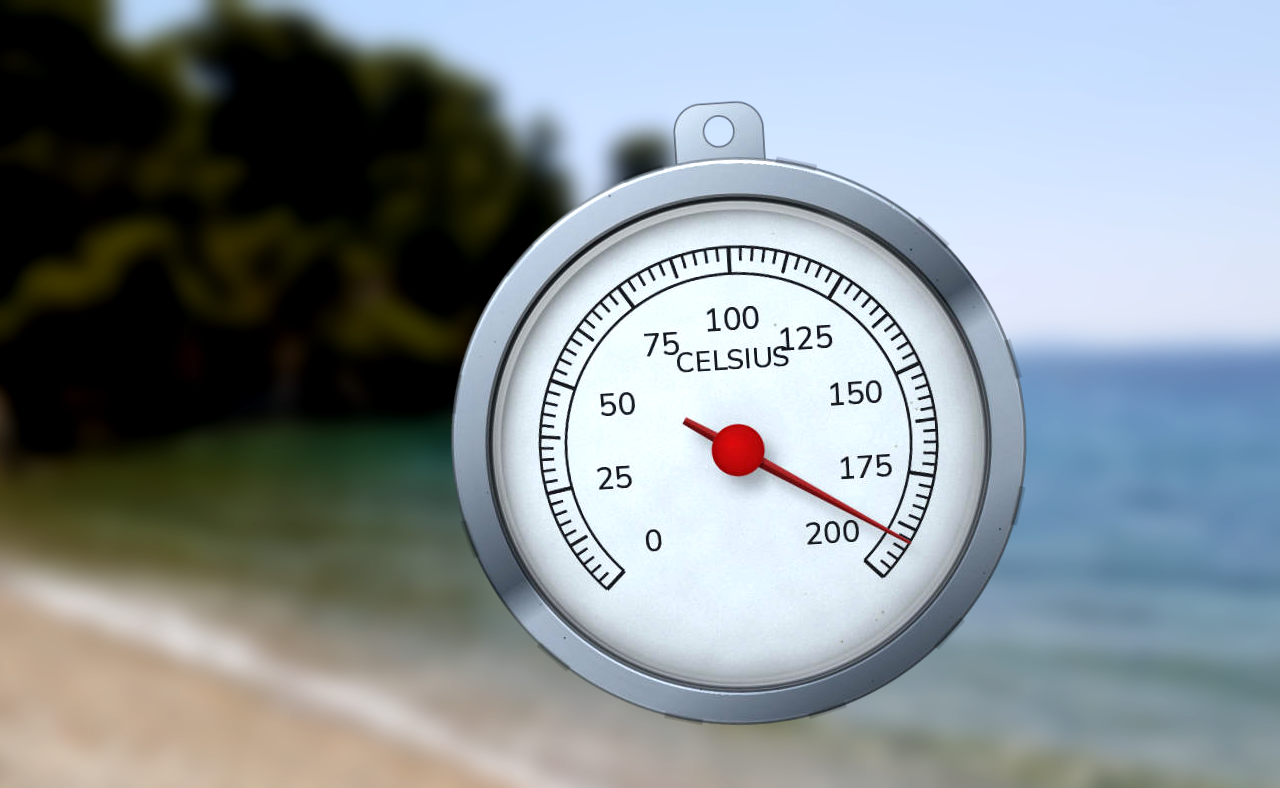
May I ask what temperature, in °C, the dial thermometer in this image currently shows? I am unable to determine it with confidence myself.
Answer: 190 °C
